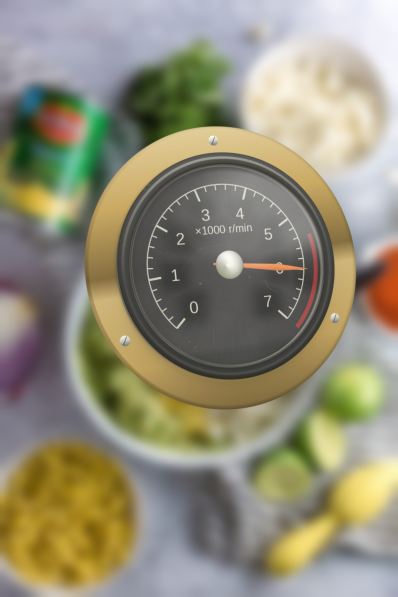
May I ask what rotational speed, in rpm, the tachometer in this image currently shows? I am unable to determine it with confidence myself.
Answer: 6000 rpm
